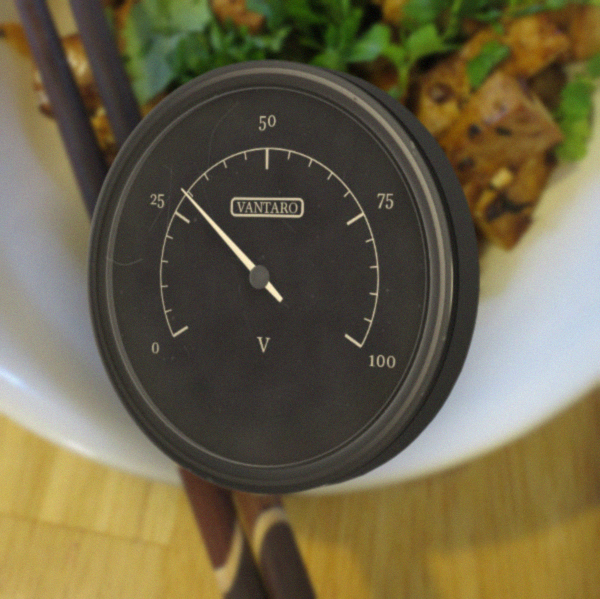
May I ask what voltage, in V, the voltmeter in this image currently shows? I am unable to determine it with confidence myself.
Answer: 30 V
